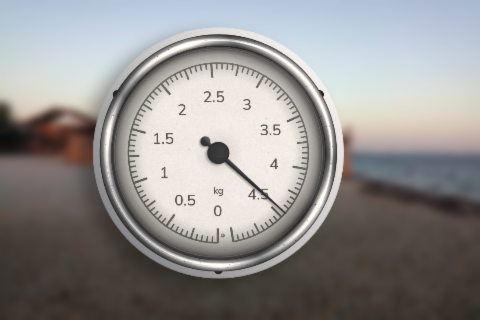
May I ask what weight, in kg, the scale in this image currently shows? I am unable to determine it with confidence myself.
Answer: 4.45 kg
